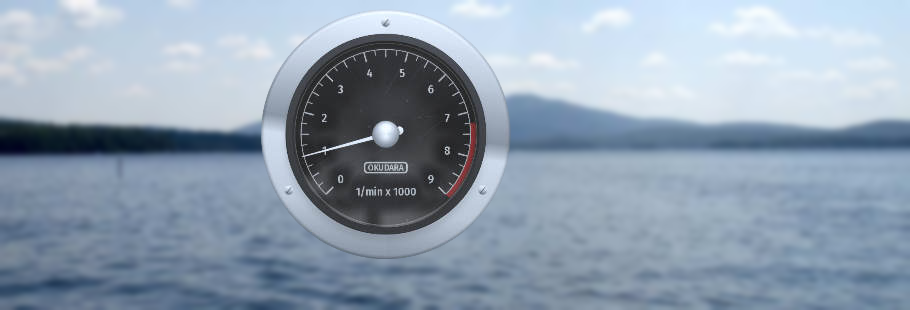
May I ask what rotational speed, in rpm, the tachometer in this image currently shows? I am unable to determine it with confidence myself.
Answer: 1000 rpm
